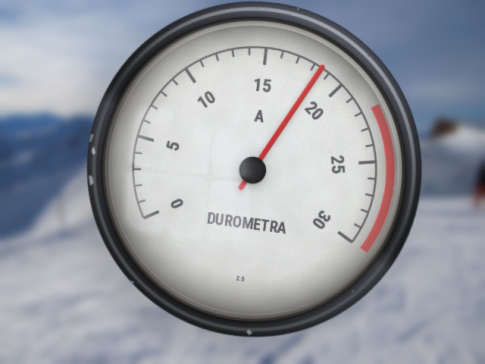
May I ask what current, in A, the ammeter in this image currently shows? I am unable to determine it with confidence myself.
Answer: 18.5 A
